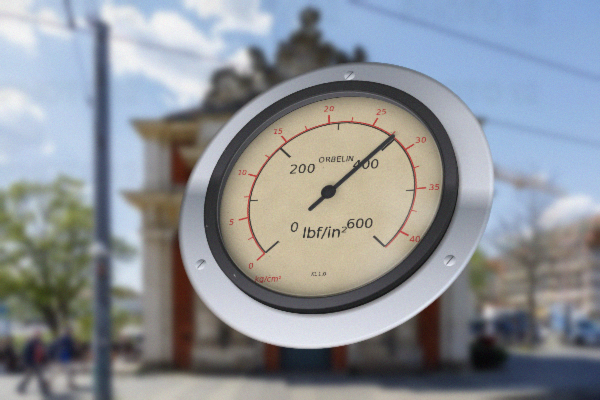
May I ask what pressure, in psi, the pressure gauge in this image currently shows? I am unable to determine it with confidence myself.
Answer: 400 psi
